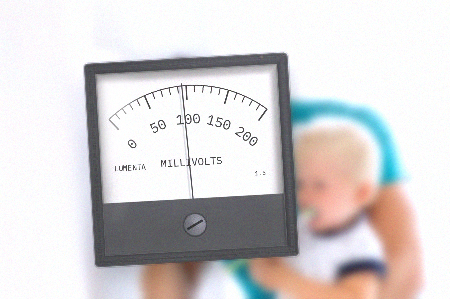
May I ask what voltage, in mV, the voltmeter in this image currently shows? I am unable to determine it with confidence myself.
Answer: 95 mV
